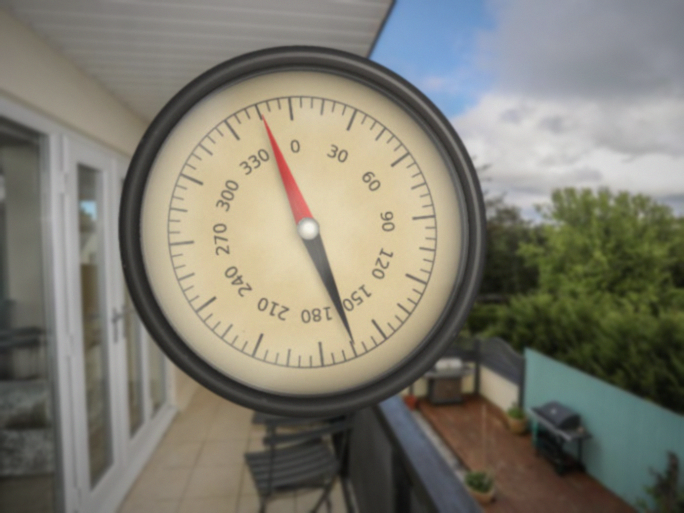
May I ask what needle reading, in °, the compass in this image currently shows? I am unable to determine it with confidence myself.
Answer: 345 °
